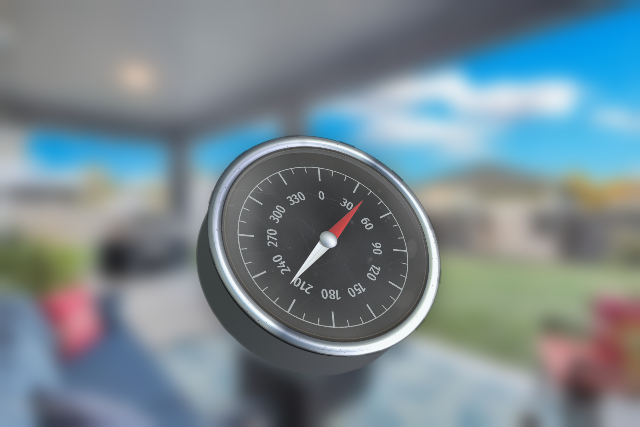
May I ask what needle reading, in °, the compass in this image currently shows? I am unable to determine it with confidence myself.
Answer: 40 °
